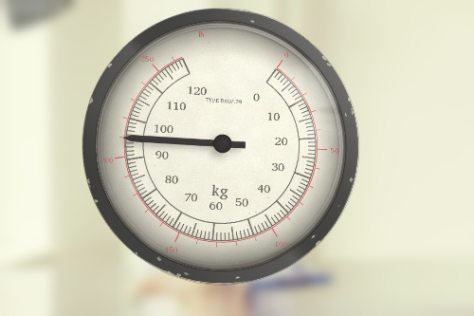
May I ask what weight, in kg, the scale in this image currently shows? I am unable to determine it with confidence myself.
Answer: 95 kg
